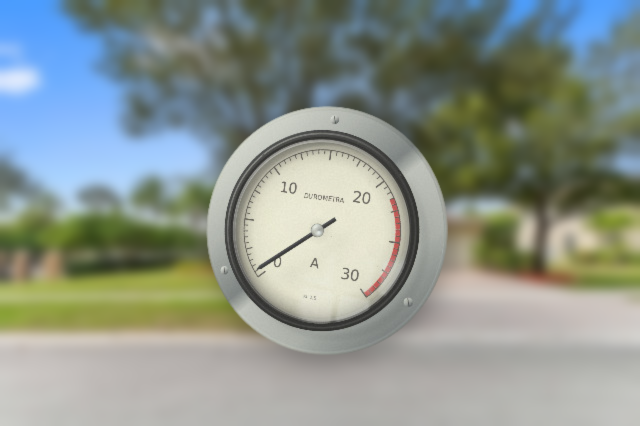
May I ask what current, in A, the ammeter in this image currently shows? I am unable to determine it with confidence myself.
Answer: 0.5 A
